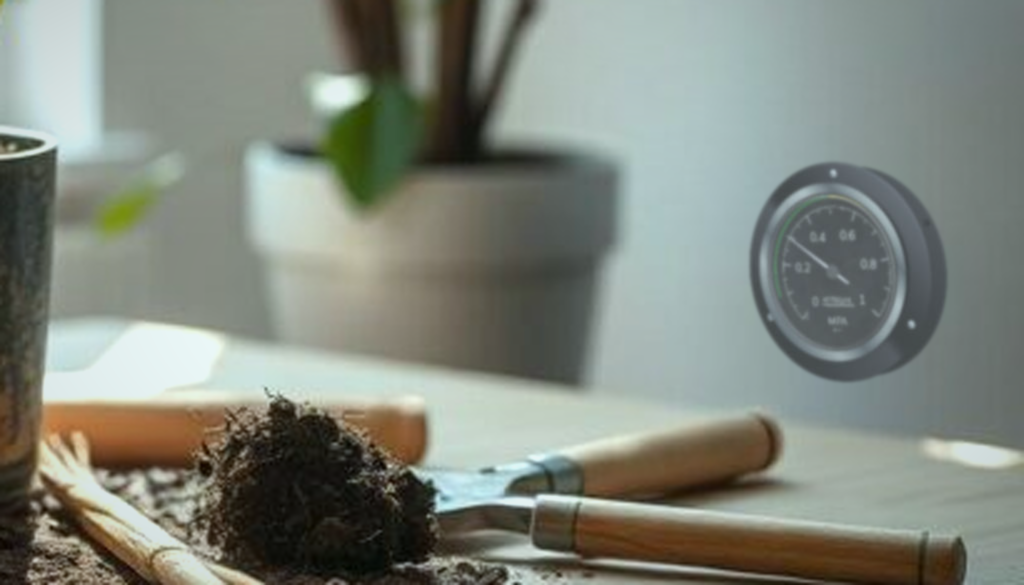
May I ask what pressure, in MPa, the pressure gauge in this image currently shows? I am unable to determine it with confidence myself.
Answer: 0.3 MPa
